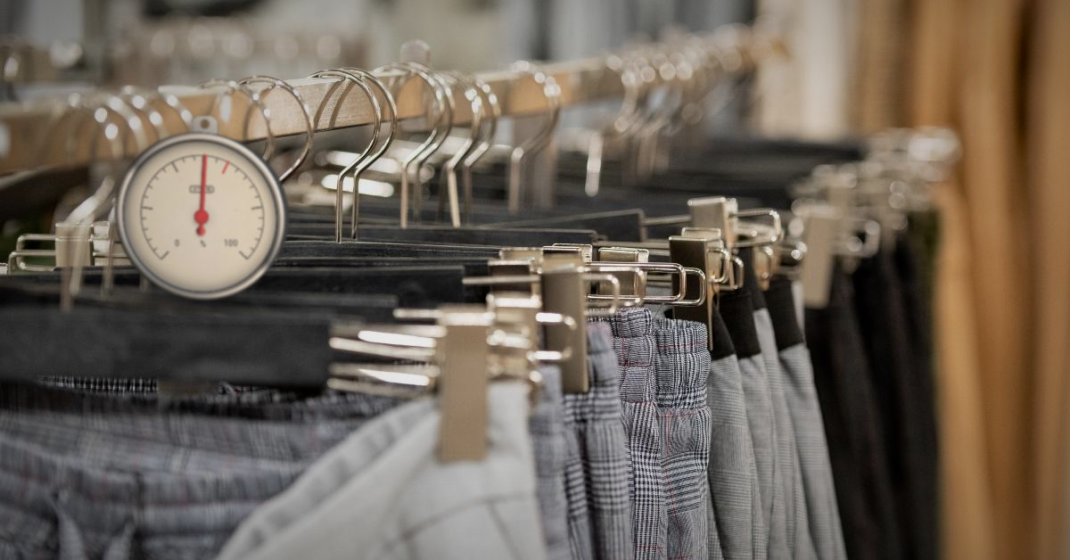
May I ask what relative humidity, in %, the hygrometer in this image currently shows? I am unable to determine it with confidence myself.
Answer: 52 %
